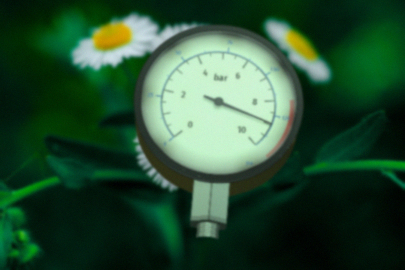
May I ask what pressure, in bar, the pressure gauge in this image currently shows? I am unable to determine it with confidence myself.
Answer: 9 bar
